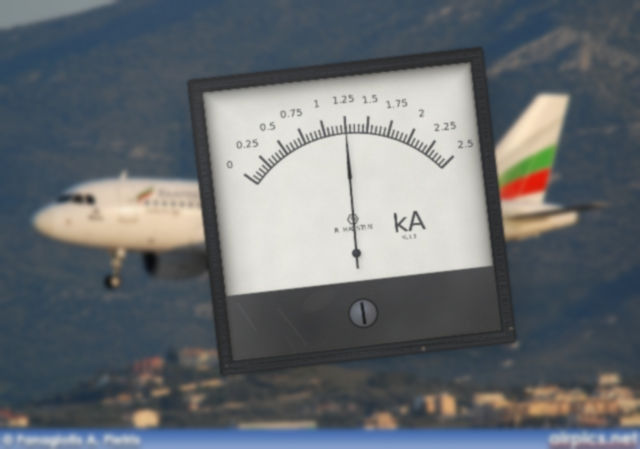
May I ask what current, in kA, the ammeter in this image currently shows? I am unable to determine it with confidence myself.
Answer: 1.25 kA
